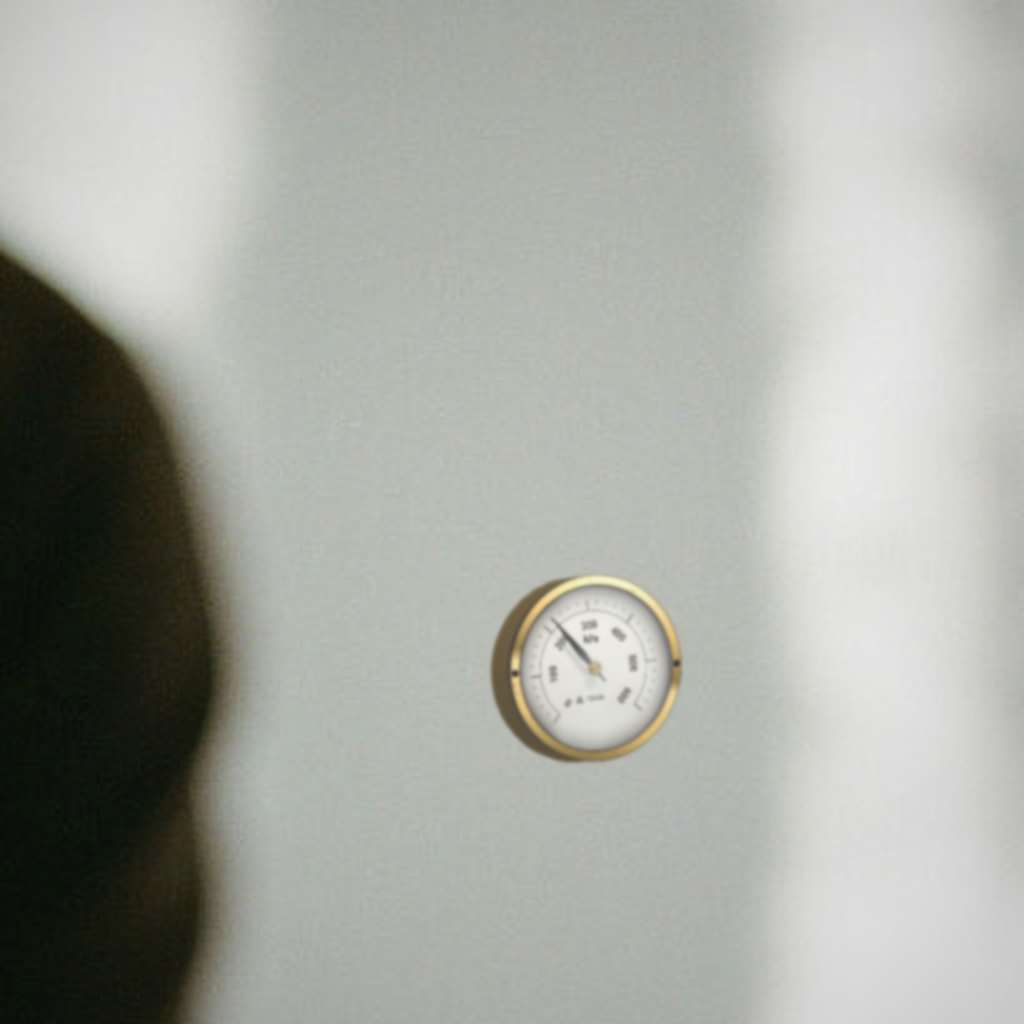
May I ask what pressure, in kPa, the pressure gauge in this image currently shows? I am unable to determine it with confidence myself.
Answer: 220 kPa
